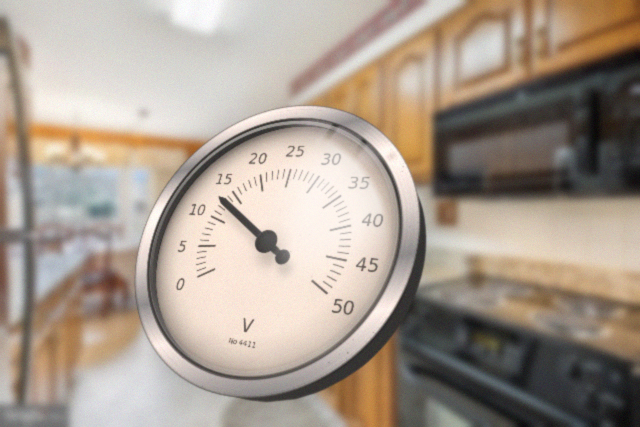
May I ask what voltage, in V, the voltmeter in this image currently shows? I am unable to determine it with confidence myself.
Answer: 13 V
